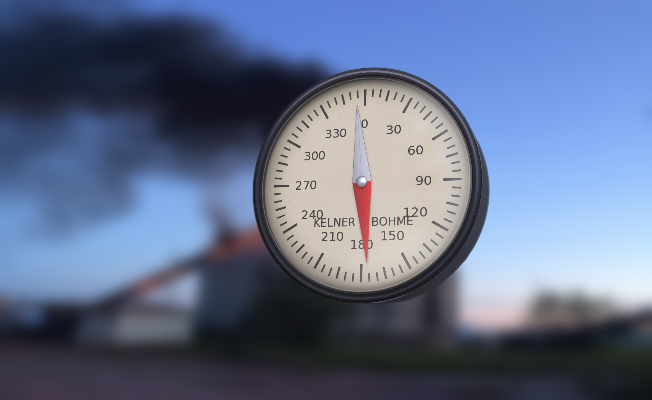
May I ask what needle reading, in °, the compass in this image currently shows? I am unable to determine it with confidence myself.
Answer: 175 °
